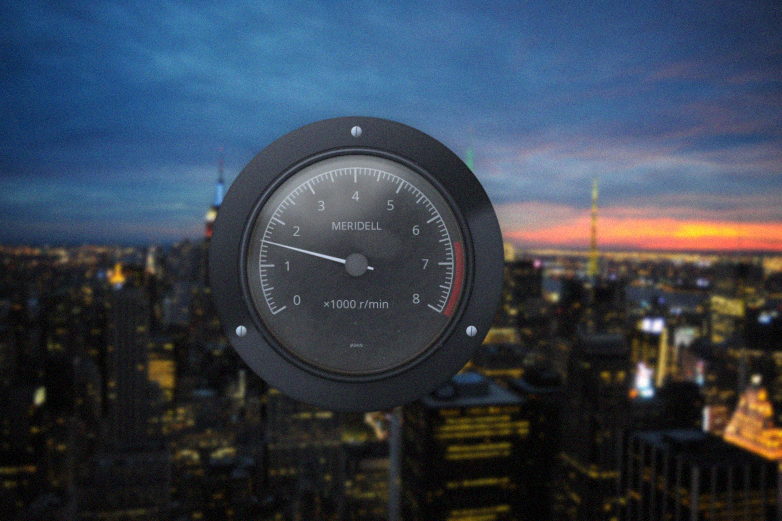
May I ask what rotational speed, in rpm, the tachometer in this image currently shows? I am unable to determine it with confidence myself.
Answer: 1500 rpm
